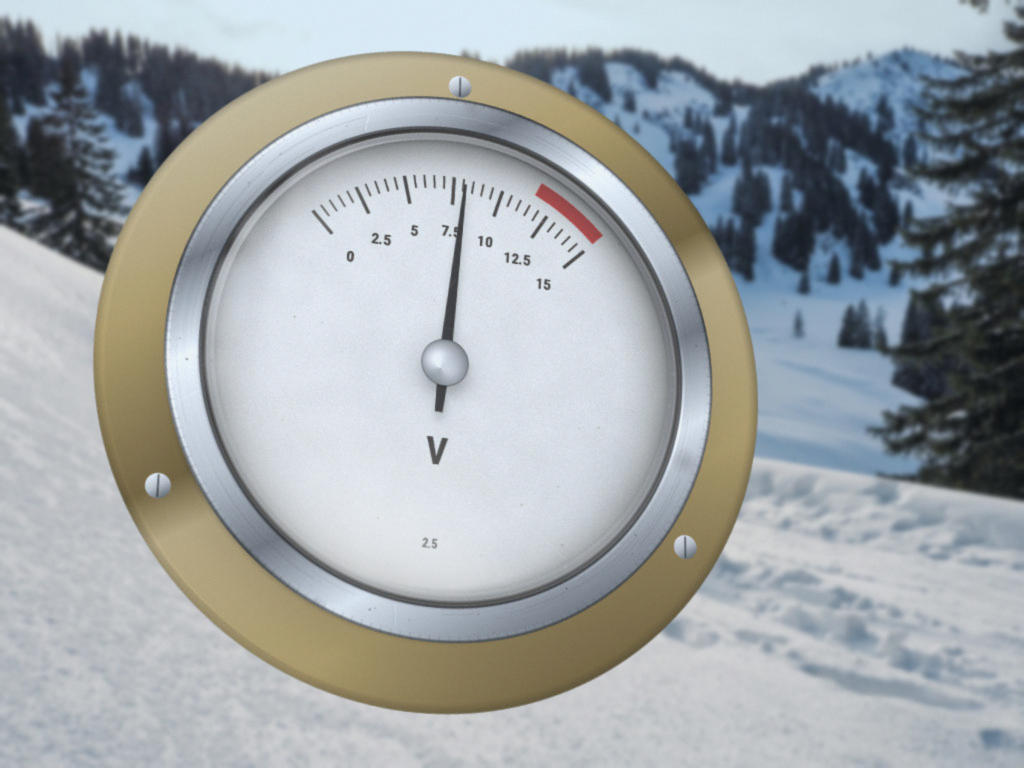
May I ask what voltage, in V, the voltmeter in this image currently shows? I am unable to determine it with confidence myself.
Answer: 8 V
